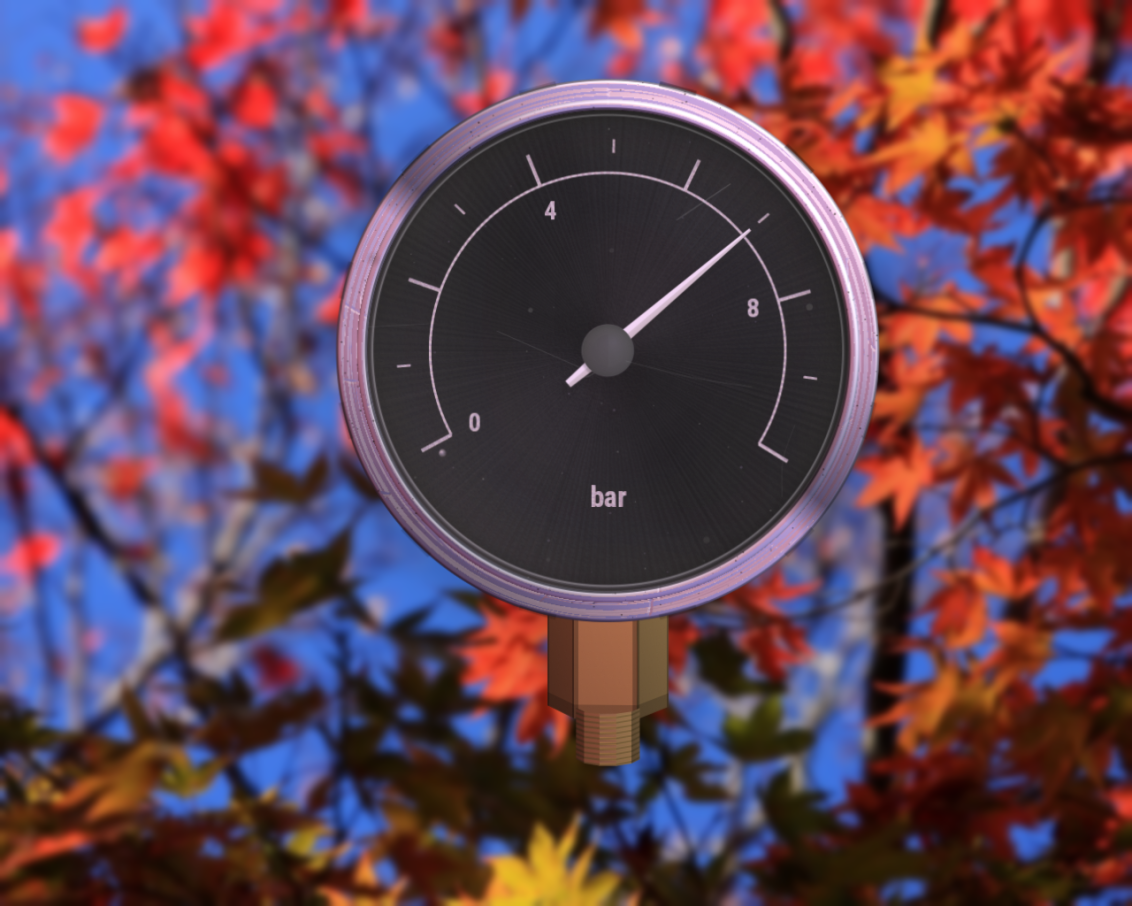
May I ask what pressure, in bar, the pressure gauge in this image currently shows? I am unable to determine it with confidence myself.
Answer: 7 bar
